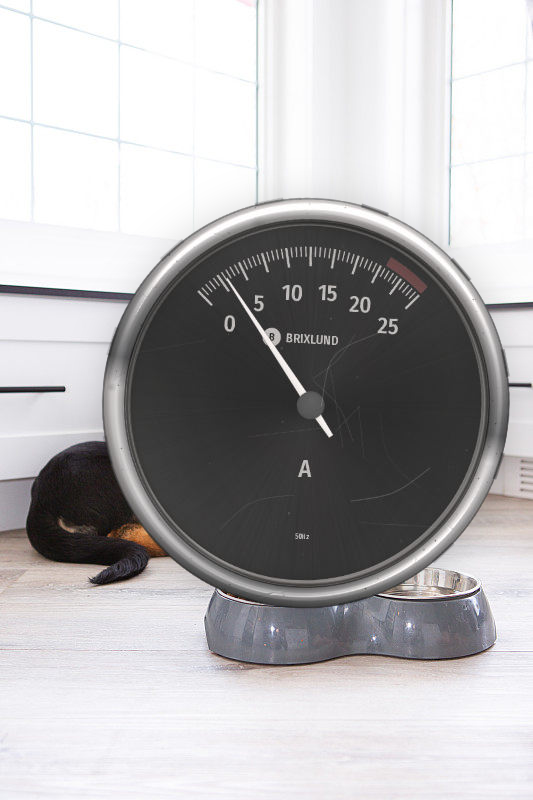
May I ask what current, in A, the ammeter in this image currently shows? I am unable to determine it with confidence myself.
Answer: 3 A
